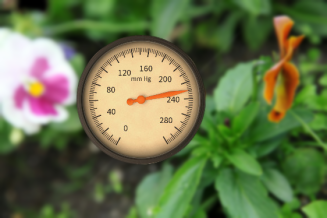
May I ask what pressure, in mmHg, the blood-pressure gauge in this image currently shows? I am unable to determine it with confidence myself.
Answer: 230 mmHg
